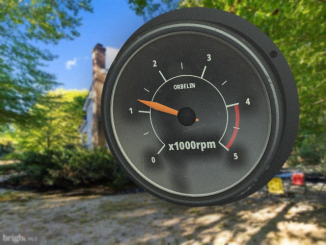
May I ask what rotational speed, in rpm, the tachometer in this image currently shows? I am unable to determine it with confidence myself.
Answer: 1250 rpm
